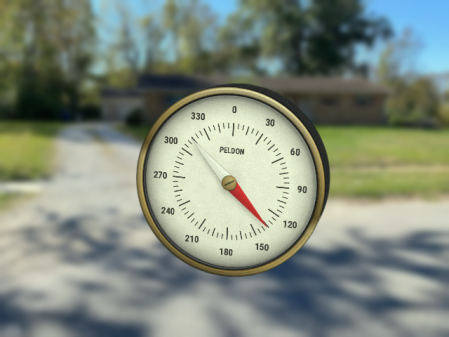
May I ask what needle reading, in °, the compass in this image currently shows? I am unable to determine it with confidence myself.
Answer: 135 °
